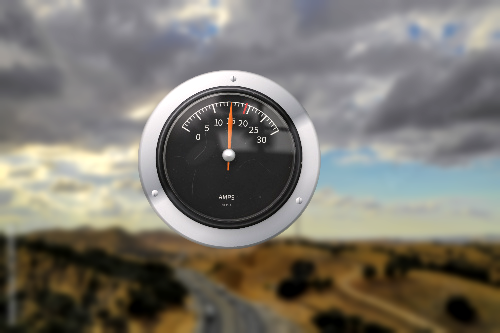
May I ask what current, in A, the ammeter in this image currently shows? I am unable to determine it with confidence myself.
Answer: 15 A
